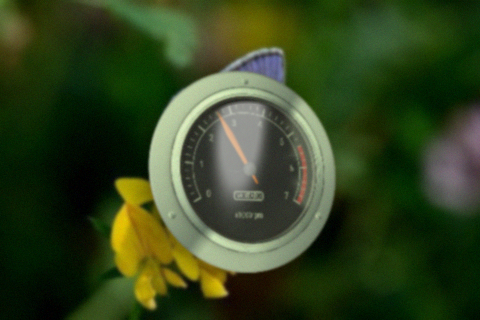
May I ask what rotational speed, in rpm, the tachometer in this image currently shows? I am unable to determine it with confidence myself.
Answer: 2600 rpm
